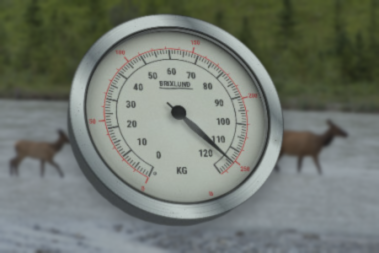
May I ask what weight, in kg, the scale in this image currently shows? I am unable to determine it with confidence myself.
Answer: 115 kg
